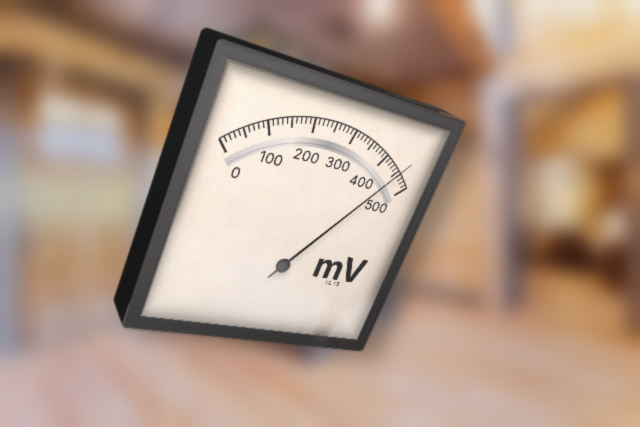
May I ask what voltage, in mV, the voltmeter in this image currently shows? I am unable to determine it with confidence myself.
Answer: 450 mV
